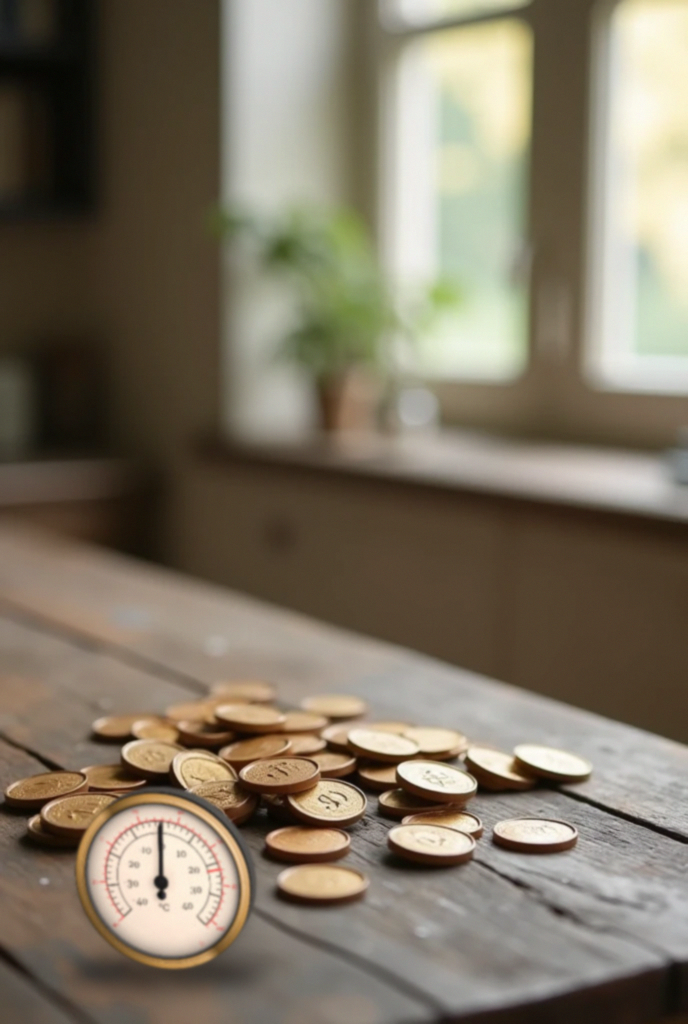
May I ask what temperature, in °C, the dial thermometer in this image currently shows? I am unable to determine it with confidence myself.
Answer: 0 °C
